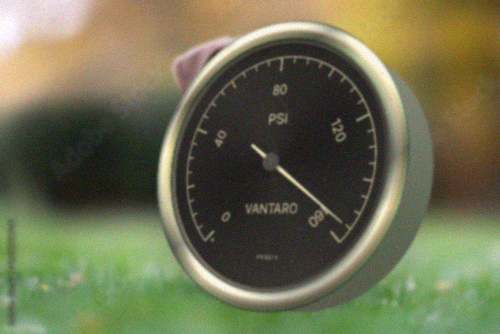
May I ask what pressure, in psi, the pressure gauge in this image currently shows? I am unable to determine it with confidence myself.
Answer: 155 psi
